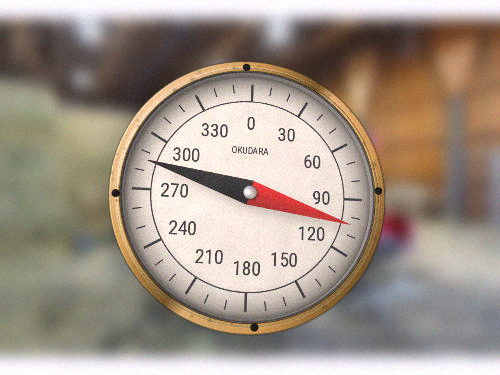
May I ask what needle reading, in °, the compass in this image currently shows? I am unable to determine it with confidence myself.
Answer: 105 °
